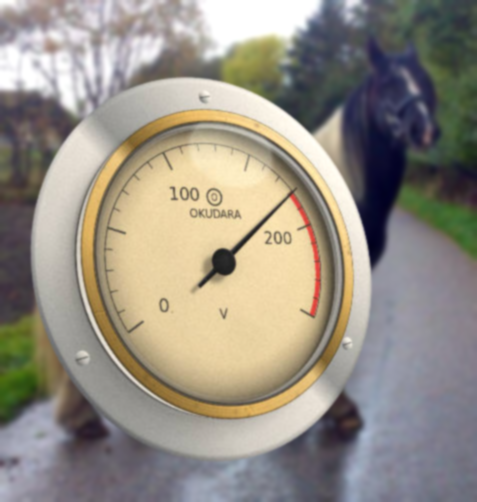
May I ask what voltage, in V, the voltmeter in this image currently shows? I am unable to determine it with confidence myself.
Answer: 180 V
